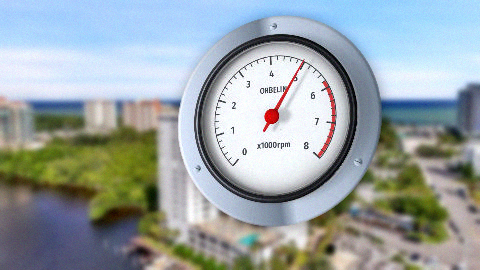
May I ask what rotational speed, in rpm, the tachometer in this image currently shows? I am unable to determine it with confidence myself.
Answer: 5000 rpm
